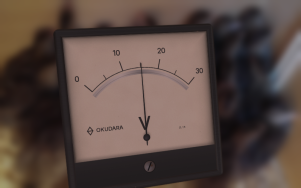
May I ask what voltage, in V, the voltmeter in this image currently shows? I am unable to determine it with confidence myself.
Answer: 15 V
